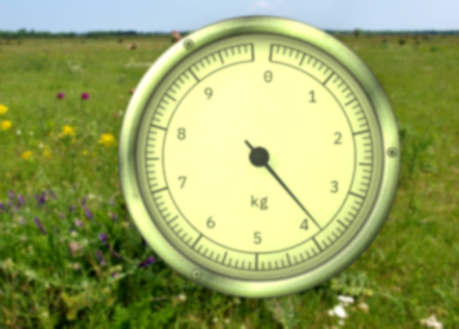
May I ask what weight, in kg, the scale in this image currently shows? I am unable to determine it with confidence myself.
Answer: 3.8 kg
